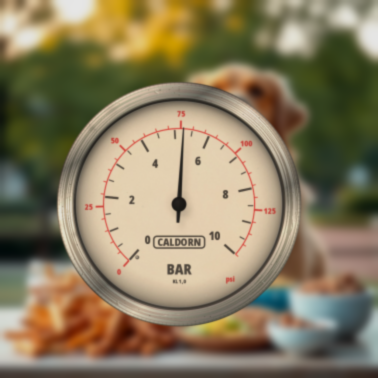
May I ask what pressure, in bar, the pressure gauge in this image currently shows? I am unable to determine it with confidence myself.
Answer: 5.25 bar
